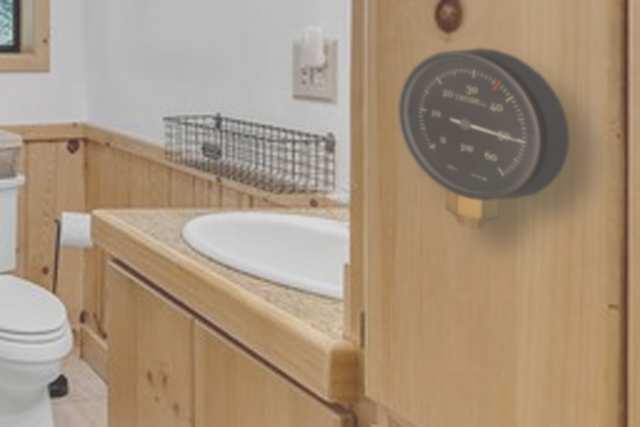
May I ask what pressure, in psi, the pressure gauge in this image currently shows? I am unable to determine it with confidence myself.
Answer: 50 psi
